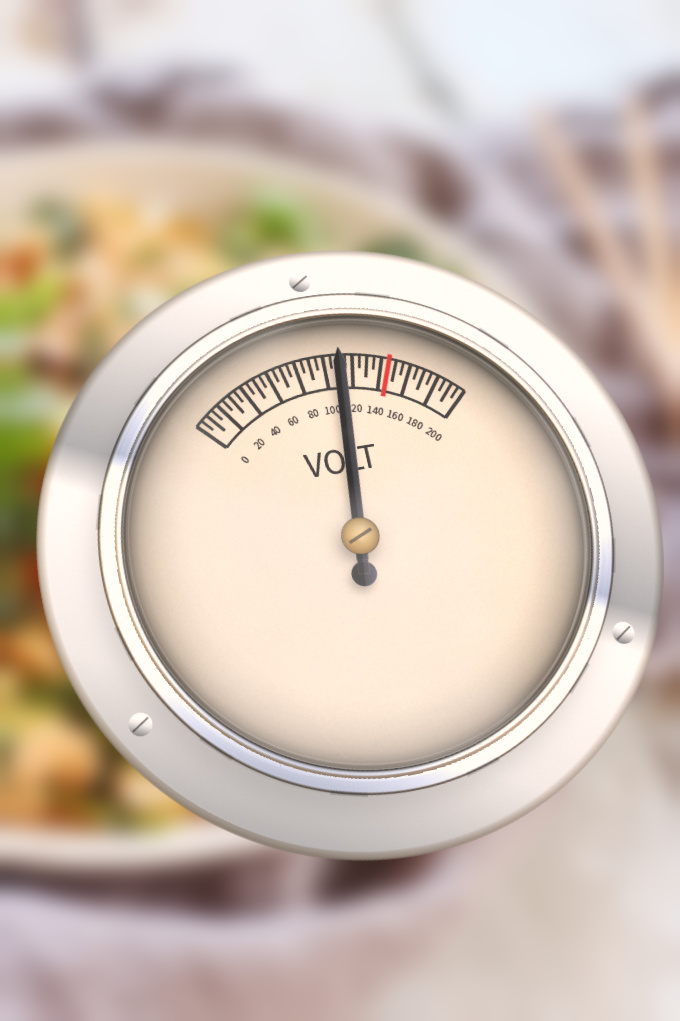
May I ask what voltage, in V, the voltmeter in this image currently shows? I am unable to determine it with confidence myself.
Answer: 110 V
